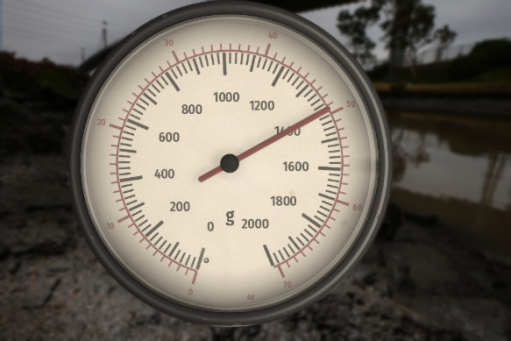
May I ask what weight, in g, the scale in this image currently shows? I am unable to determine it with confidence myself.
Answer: 1400 g
